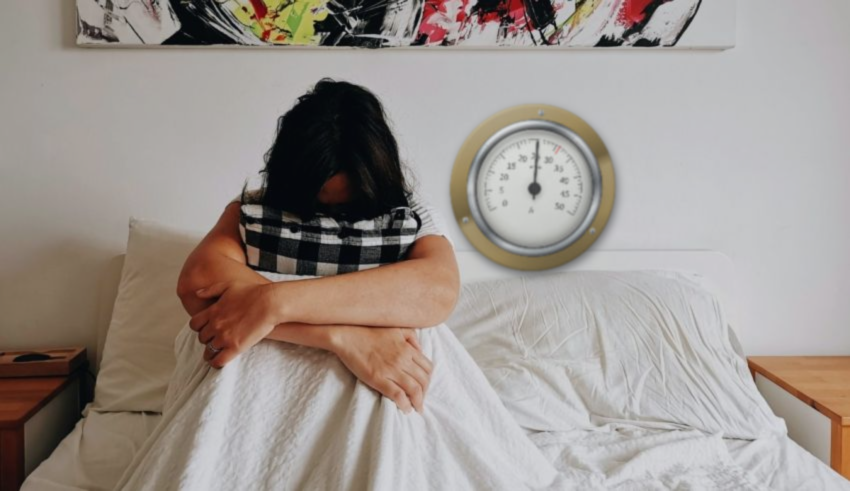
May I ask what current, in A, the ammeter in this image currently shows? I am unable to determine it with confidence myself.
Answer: 25 A
